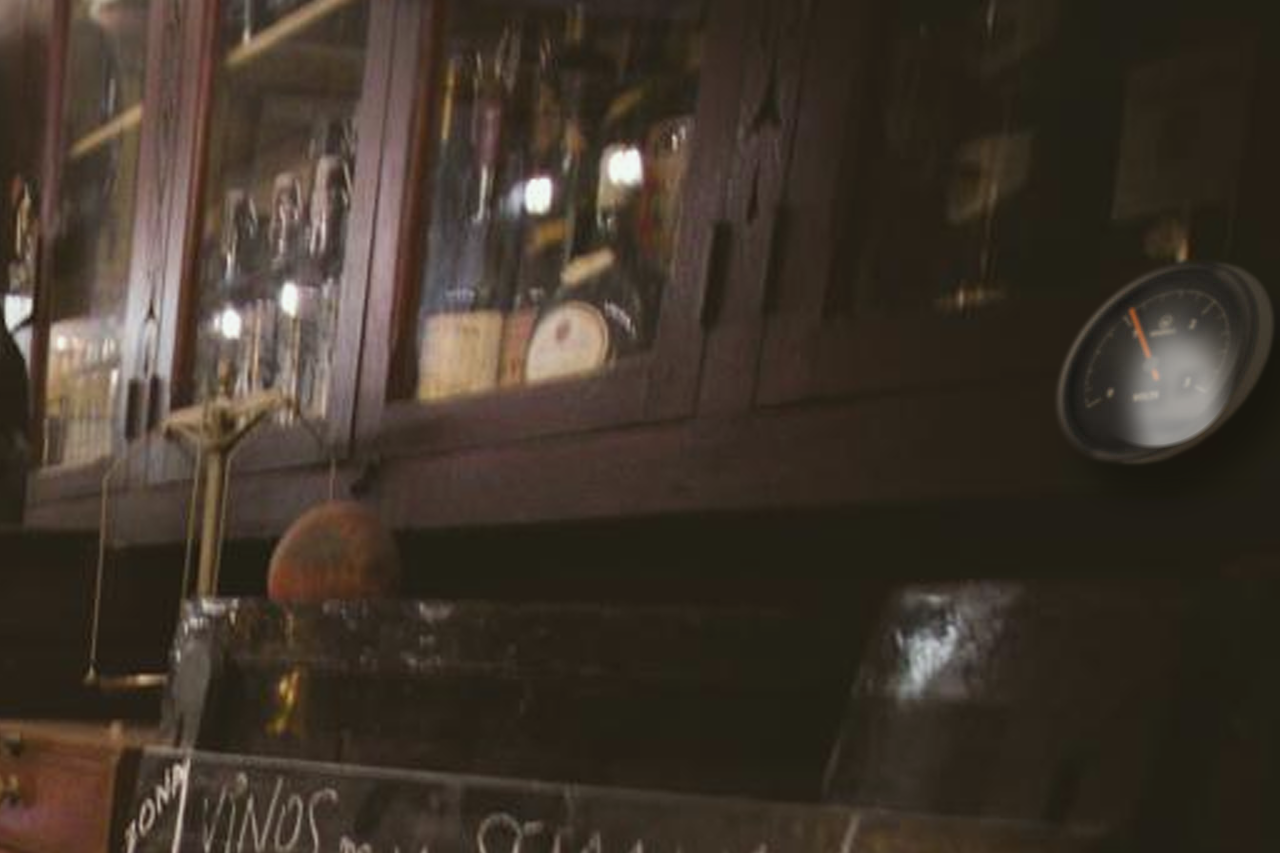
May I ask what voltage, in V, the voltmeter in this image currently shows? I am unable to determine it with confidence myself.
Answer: 1.1 V
